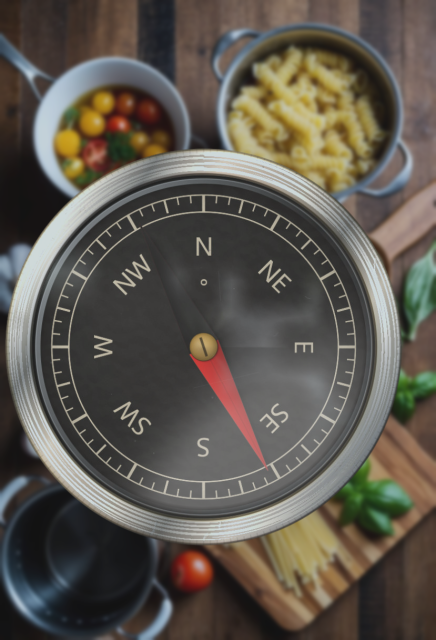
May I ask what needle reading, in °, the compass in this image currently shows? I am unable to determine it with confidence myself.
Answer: 152.5 °
